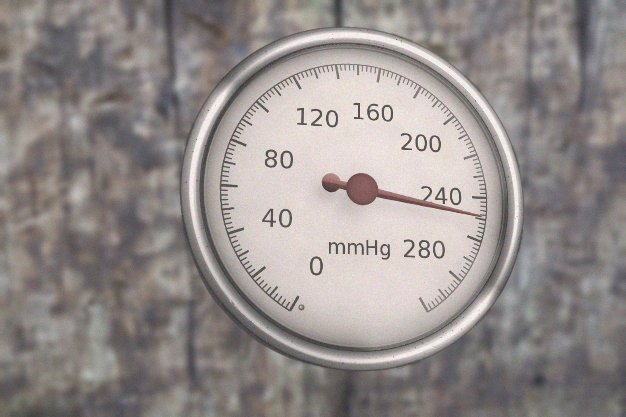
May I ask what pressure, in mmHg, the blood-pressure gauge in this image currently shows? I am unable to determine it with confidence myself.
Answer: 250 mmHg
